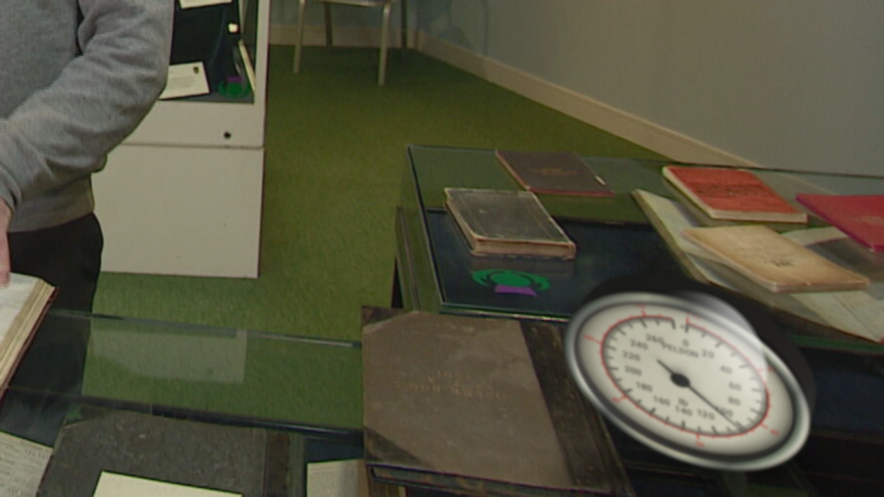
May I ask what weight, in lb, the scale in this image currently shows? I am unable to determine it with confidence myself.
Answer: 100 lb
